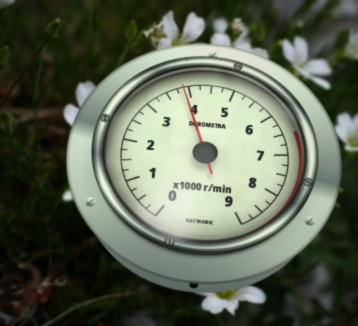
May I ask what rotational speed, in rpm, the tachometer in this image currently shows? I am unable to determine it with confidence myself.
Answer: 3875 rpm
